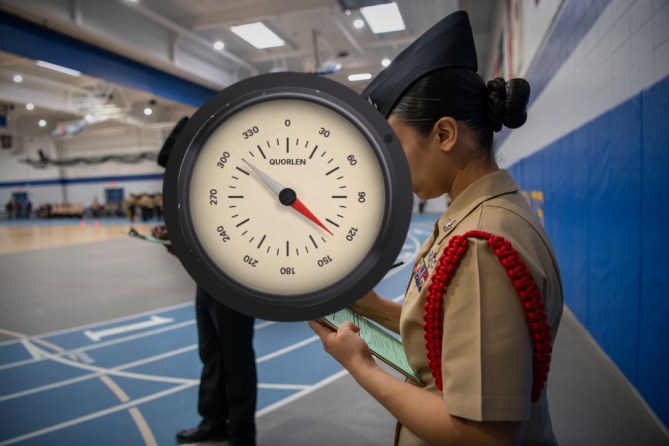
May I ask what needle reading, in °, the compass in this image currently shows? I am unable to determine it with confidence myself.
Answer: 130 °
